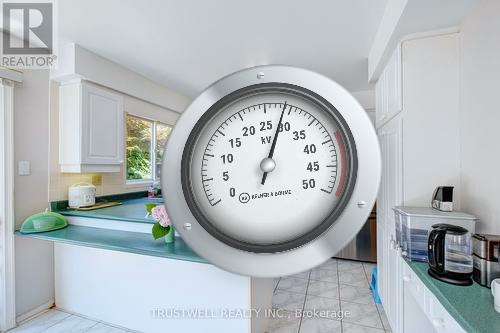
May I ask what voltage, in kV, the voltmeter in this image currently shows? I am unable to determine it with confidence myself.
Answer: 29 kV
